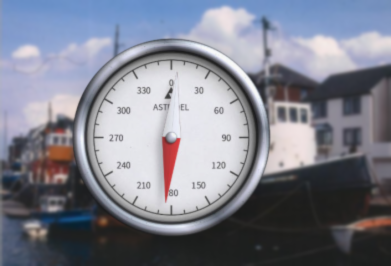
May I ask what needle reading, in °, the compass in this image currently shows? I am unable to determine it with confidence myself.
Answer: 185 °
